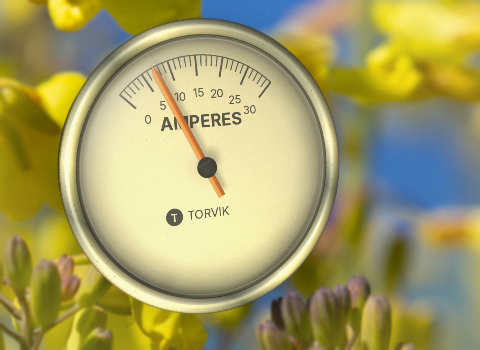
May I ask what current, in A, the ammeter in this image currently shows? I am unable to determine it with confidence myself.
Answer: 7 A
